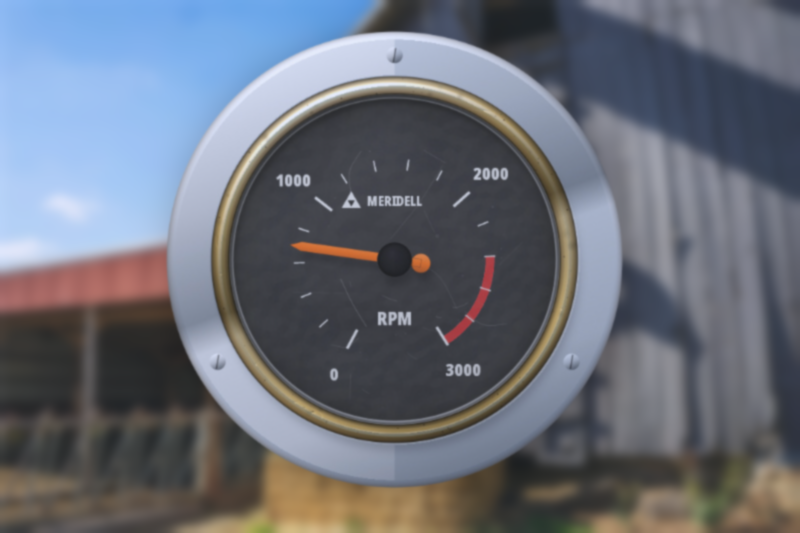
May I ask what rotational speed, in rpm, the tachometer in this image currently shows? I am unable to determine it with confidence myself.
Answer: 700 rpm
